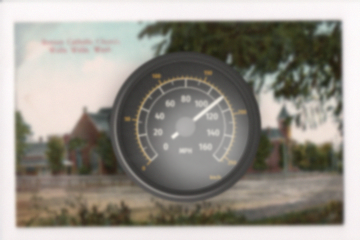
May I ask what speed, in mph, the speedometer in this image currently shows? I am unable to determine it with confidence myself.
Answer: 110 mph
